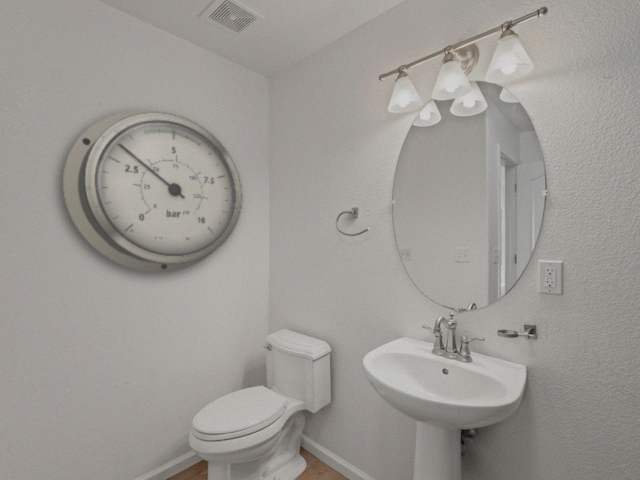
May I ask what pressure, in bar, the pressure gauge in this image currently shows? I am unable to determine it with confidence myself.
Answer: 3 bar
